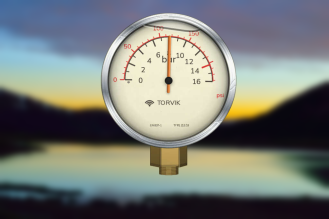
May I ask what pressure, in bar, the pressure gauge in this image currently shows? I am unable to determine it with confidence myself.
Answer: 8 bar
